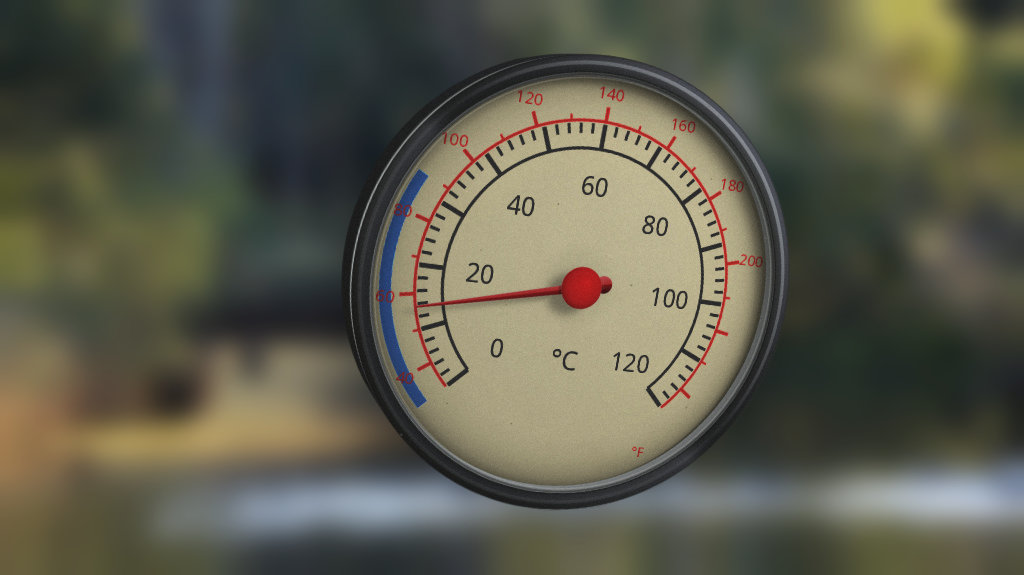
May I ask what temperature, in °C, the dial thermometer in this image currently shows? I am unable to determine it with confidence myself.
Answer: 14 °C
